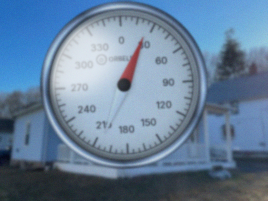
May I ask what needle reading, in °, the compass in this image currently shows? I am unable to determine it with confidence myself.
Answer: 25 °
